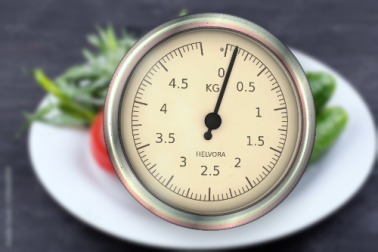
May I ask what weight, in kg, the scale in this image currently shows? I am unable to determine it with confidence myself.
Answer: 0.1 kg
